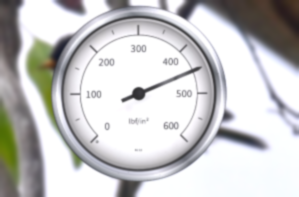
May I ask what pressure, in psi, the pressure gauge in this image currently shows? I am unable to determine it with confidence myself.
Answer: 450 psi
